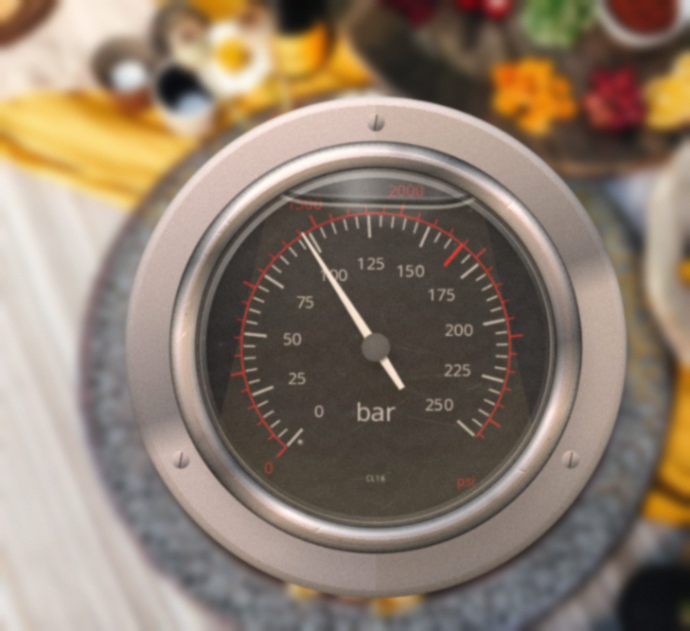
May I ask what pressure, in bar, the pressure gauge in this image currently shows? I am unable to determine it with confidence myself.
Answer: 97.5 bar
